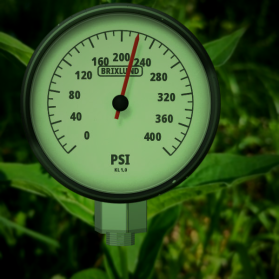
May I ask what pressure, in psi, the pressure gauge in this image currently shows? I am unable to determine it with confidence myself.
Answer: 220 psi
